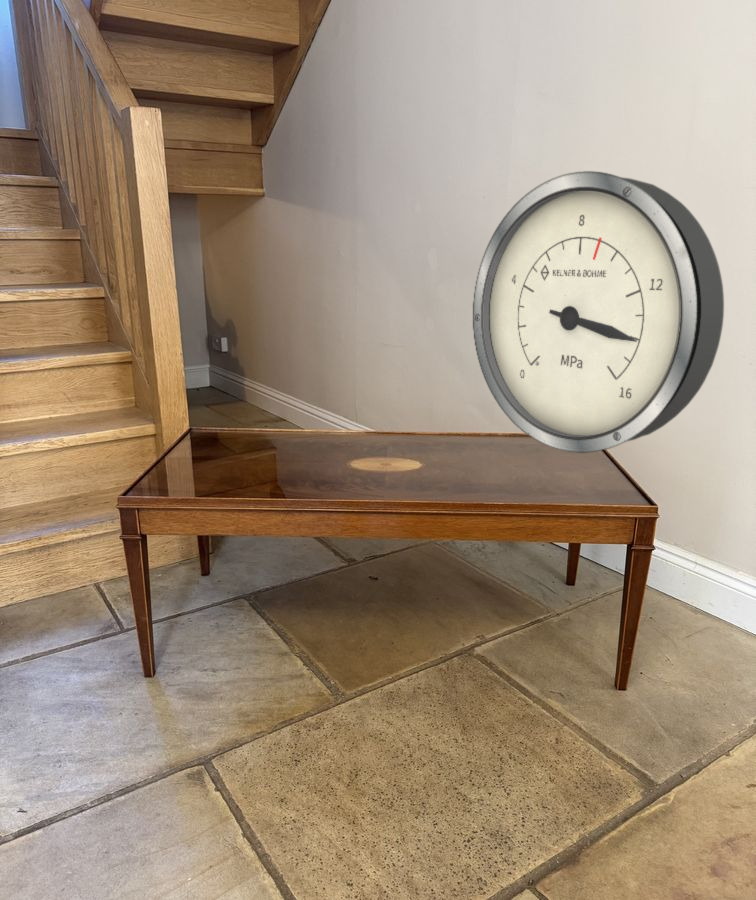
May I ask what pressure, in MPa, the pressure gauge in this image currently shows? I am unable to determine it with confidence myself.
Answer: 14 MPa
